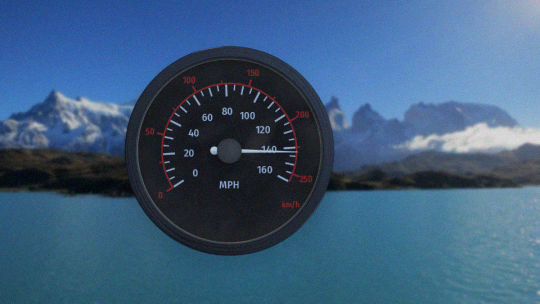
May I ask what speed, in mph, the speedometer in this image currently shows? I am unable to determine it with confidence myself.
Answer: 142.5 mph
